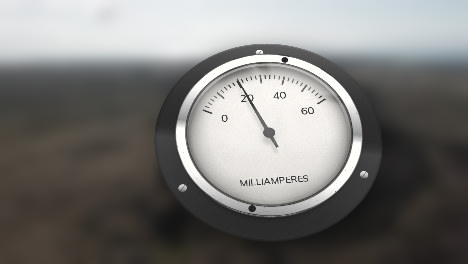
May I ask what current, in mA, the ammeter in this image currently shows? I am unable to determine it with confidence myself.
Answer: 20 mA
